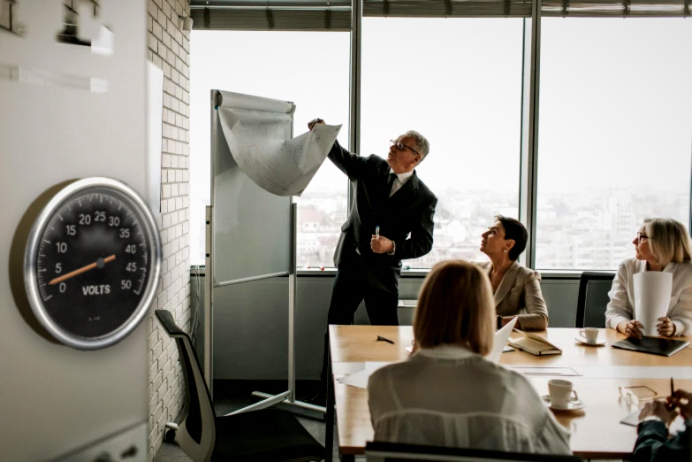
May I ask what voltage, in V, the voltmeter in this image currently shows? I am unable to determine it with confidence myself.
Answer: 2.5 V
